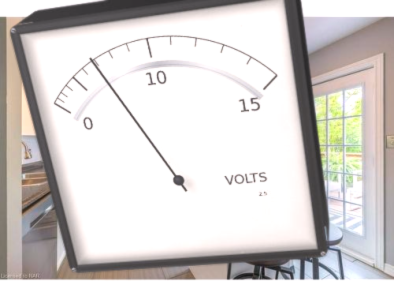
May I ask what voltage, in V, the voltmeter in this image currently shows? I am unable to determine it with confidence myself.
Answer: 7 V
